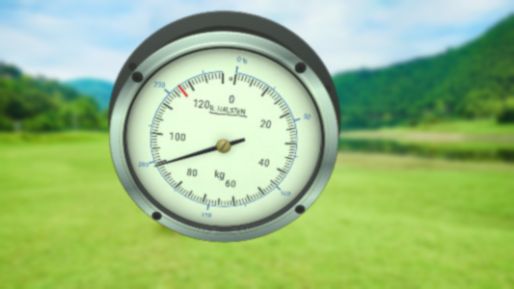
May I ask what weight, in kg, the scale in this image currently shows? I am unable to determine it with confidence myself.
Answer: 90 kg
